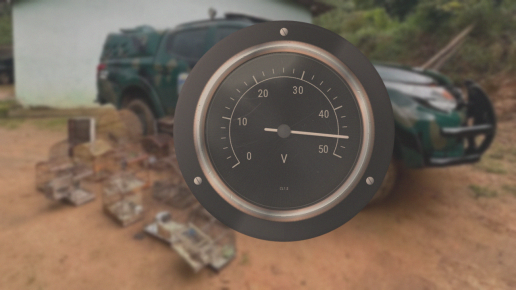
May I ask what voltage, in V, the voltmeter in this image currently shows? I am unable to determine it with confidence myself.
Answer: 46 V
